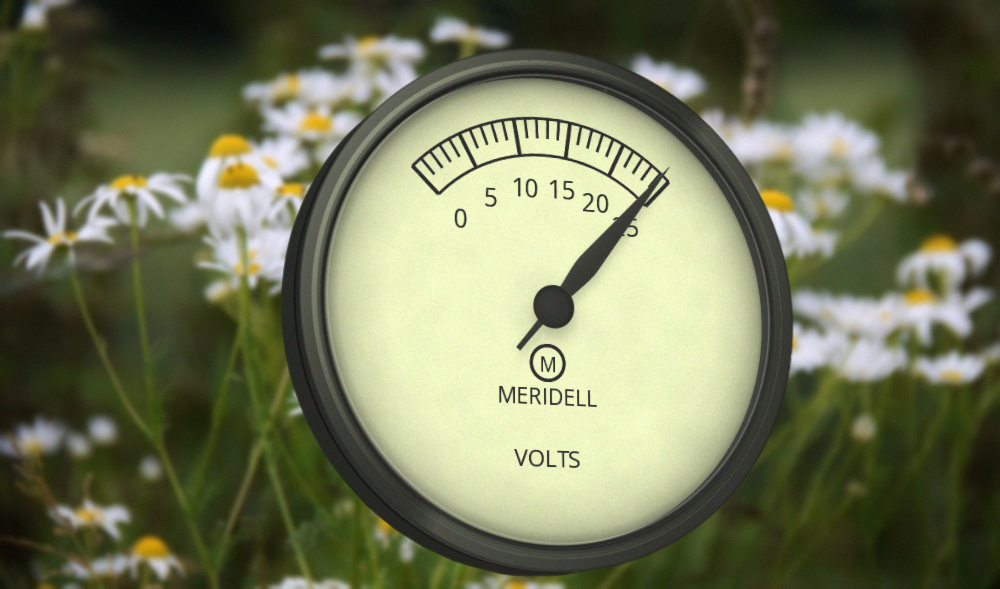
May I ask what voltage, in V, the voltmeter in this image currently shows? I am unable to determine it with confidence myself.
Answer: 24 V
